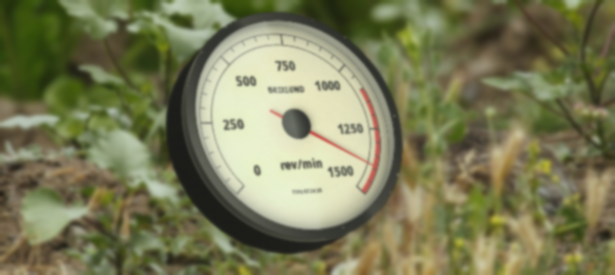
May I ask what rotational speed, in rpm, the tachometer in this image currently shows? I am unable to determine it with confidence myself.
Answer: 1400 rpm
